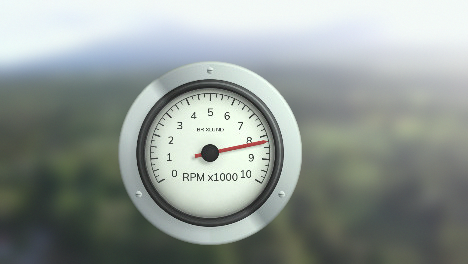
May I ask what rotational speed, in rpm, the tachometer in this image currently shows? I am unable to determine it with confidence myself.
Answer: 8250 rpm
